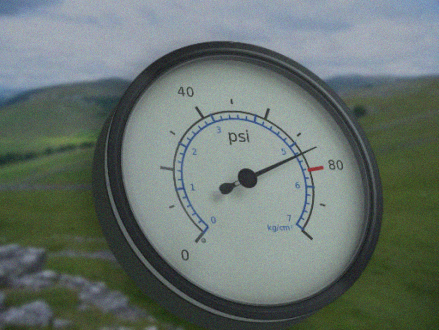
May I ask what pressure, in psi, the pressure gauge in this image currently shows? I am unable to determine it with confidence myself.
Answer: 75 psi
